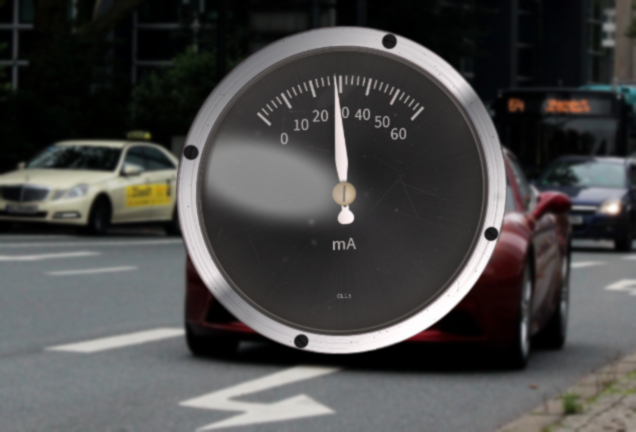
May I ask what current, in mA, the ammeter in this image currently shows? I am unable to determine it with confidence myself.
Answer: 28 mA
